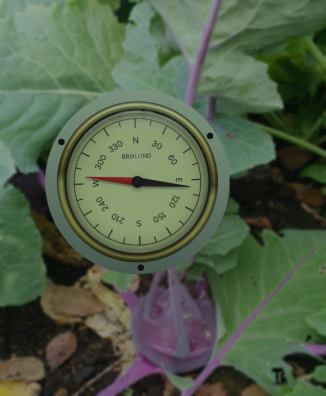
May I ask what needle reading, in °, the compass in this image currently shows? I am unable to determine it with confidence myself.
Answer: 277.5 °
